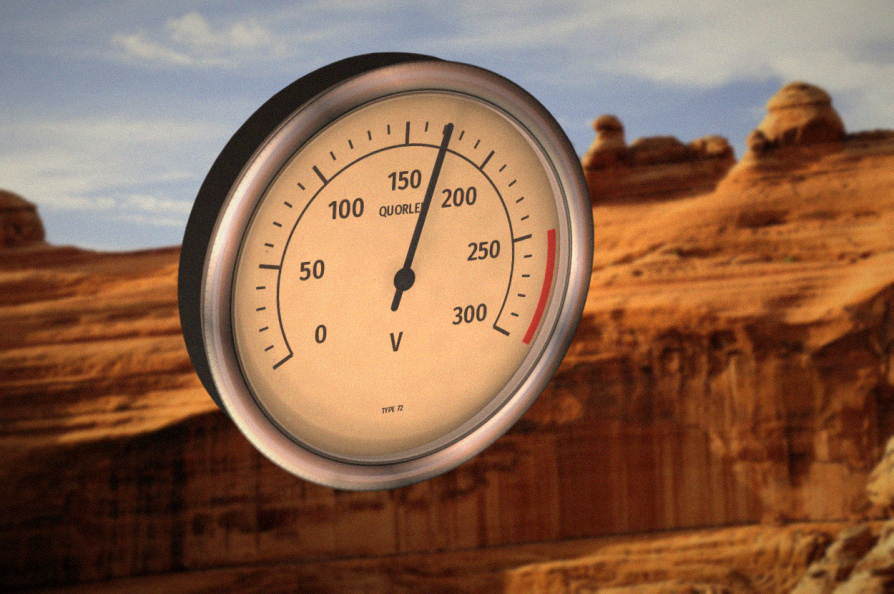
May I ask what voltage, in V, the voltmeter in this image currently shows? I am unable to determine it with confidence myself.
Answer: 170 V
